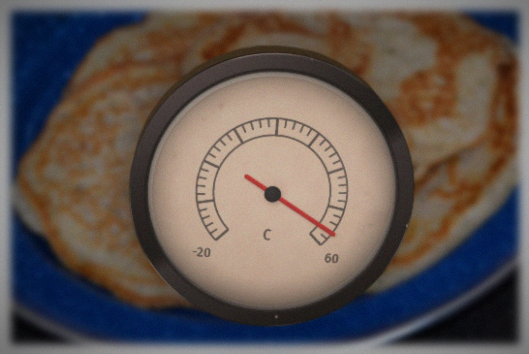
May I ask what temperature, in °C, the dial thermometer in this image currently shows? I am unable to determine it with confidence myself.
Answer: 56 °C
